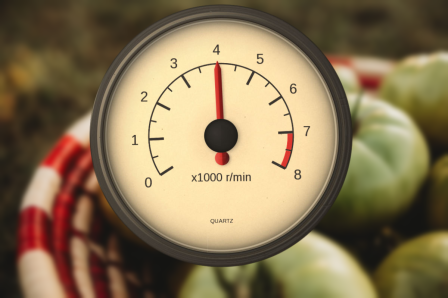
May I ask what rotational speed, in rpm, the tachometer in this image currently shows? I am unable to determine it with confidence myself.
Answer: 4000 rpm
